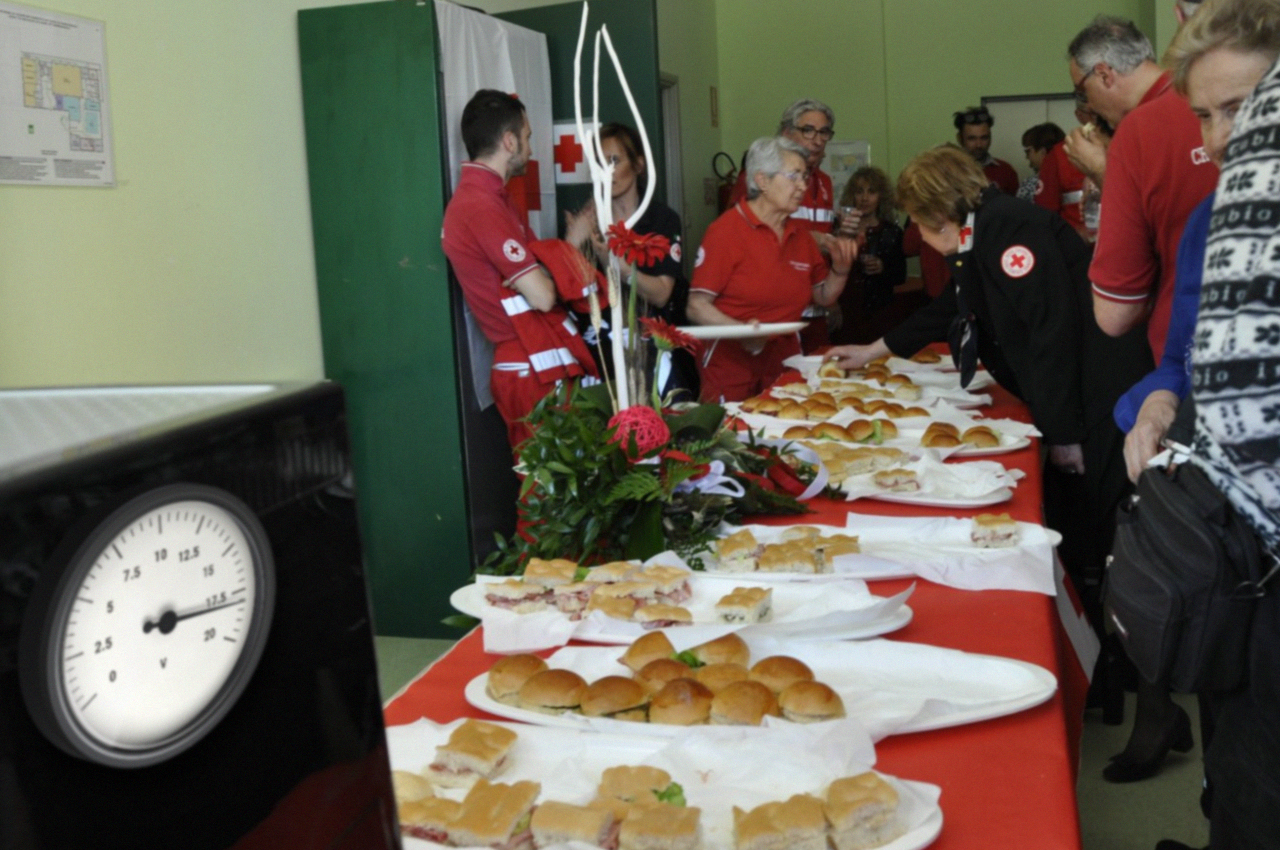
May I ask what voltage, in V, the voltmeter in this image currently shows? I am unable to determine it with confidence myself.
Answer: 18 V
